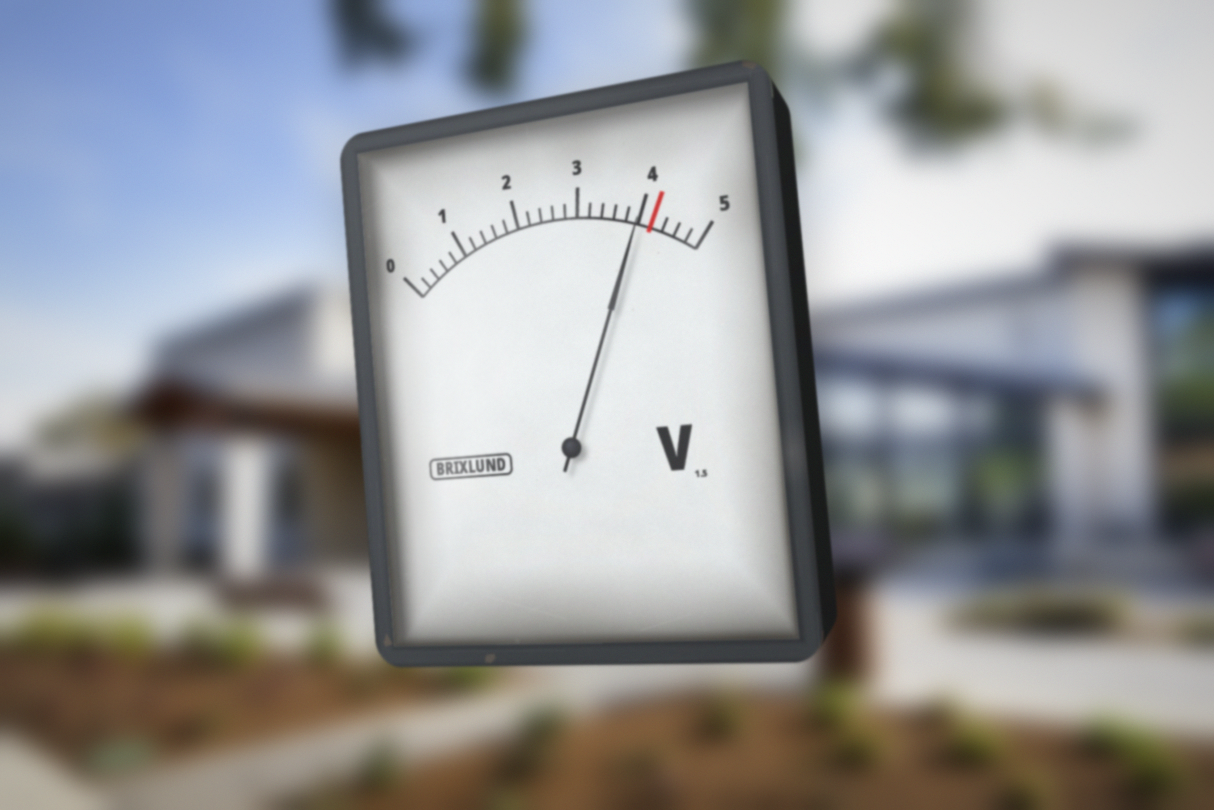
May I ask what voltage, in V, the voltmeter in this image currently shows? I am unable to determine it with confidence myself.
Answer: 4 V
